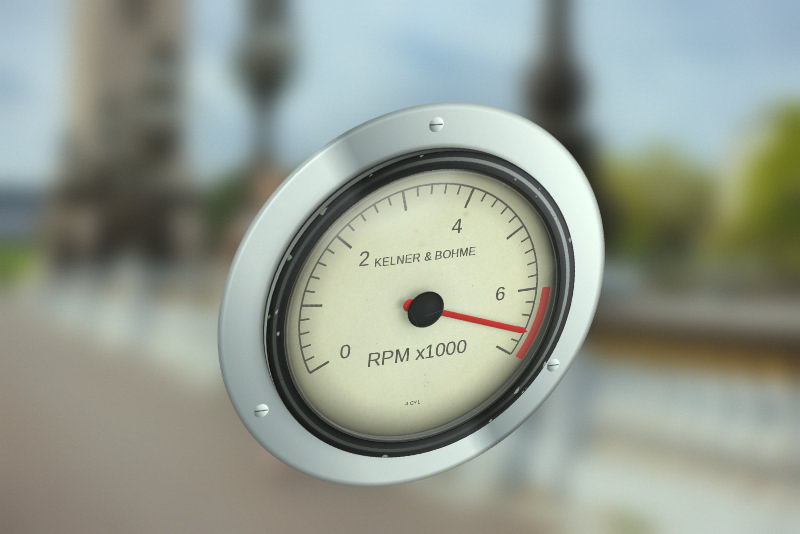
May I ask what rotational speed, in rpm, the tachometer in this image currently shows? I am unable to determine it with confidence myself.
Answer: 6600 rpm
